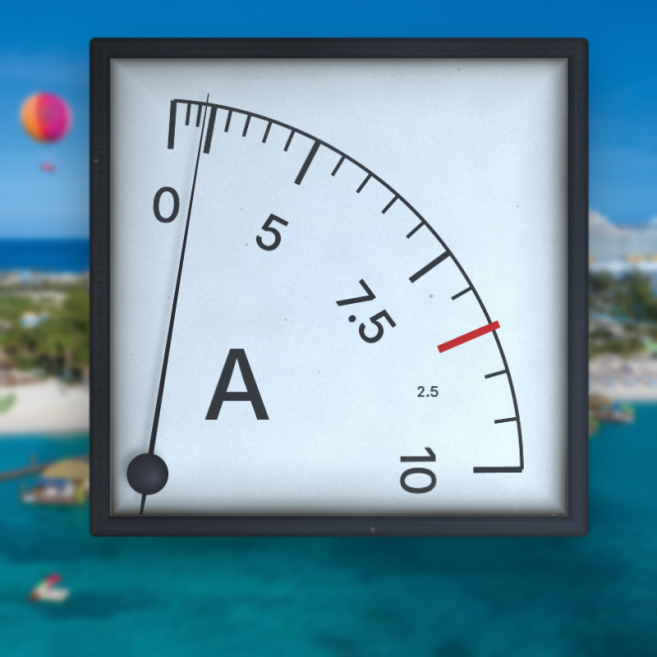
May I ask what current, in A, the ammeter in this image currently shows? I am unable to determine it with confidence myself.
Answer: 2.25 A
